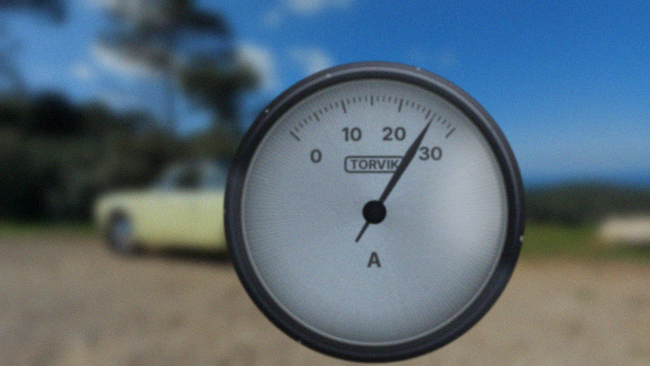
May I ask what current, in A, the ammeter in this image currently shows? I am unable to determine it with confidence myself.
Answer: 26 A
